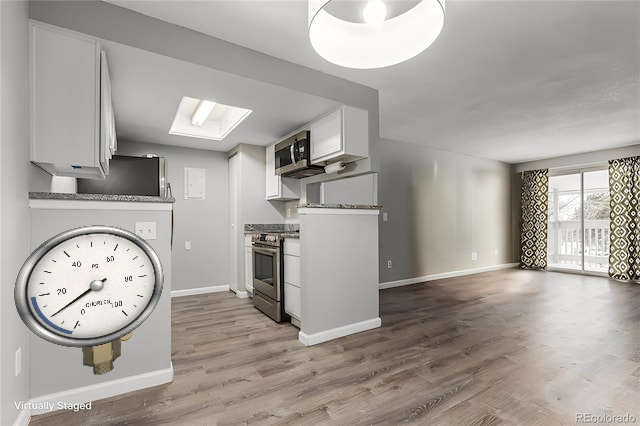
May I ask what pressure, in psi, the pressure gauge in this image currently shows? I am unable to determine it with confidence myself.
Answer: 10 psi
